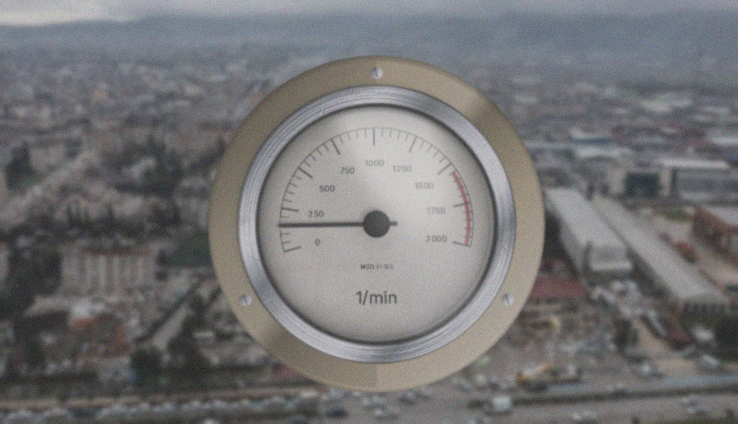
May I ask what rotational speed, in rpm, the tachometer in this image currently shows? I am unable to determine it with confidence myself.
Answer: 150 rpm
